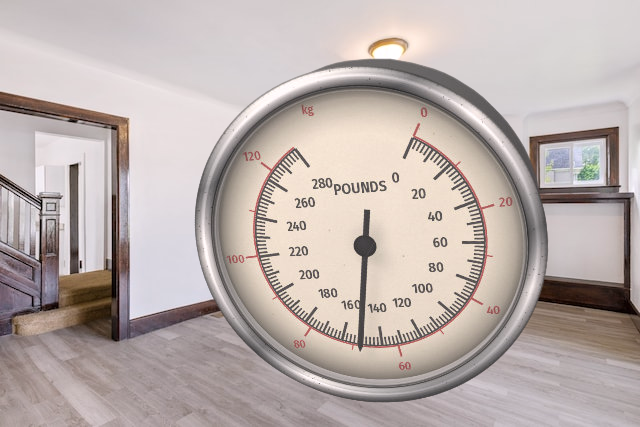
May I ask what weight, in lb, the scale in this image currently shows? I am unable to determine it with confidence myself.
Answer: 150 lb
